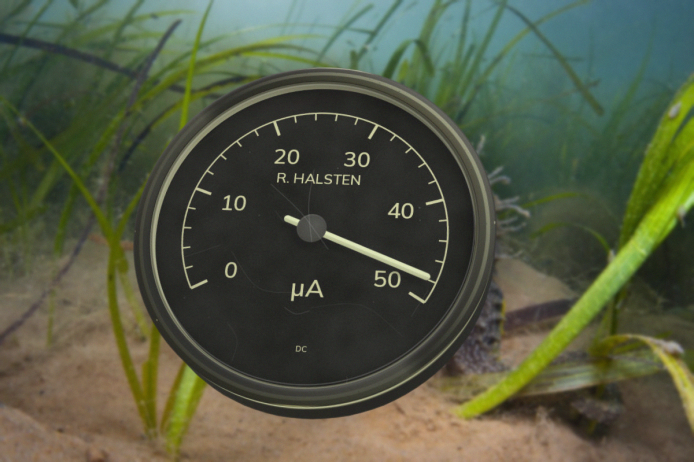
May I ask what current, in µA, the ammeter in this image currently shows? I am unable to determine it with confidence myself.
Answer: 48 µA
